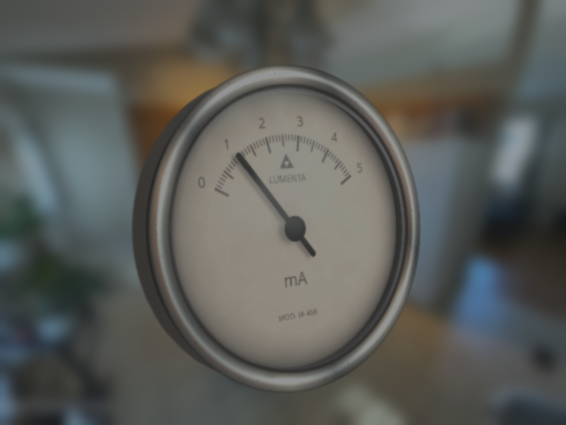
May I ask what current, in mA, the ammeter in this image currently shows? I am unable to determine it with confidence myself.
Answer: 1 mA
